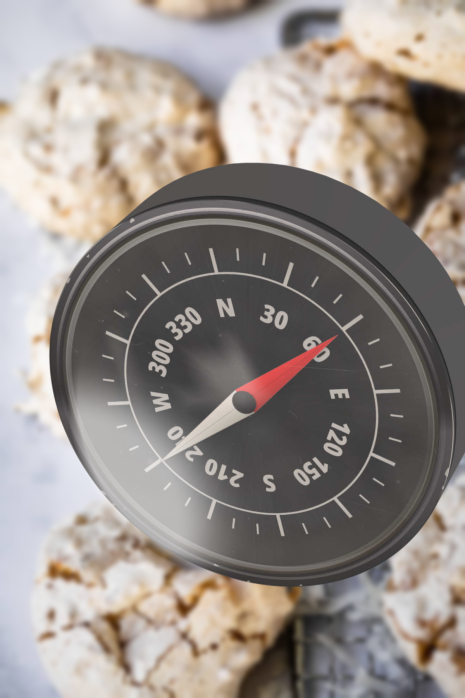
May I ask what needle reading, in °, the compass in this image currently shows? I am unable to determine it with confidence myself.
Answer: 60 °
